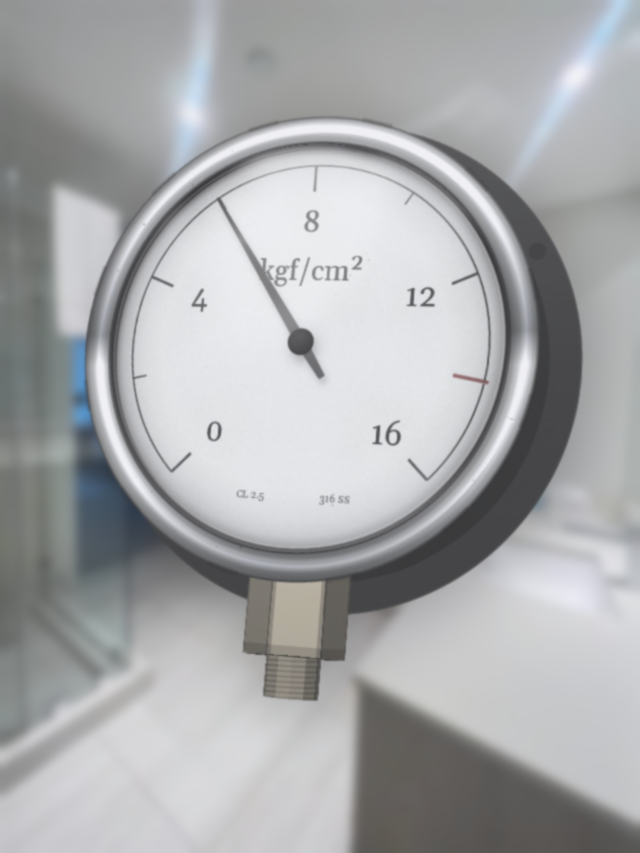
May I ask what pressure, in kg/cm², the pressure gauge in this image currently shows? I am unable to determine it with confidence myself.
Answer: 6 kg/cm²
